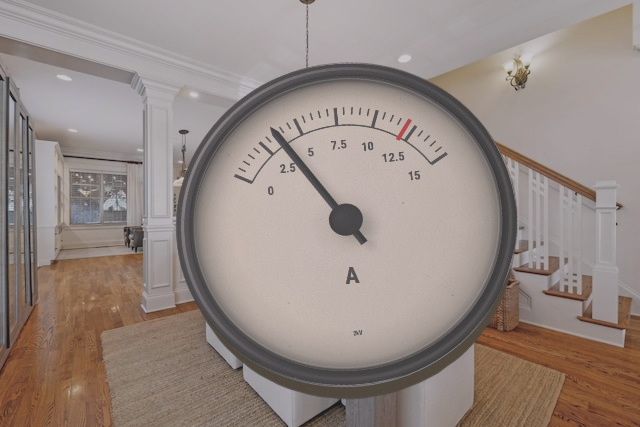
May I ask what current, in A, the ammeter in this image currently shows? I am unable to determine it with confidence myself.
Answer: 3.5 A
